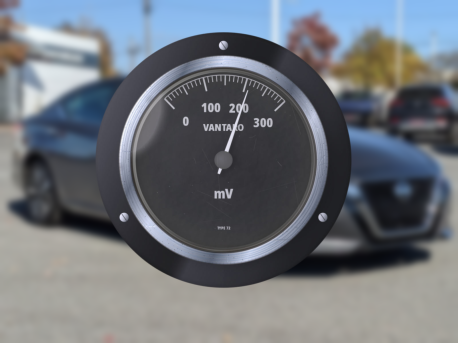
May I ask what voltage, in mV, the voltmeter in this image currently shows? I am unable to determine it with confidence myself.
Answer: 210 mV
